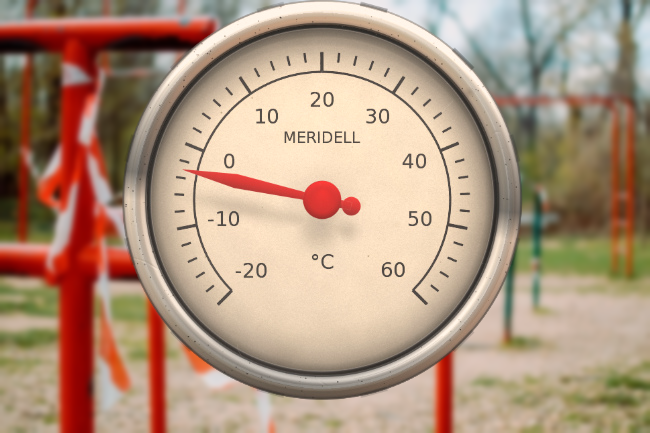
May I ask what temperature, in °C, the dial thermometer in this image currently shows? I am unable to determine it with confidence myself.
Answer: -3 °C
